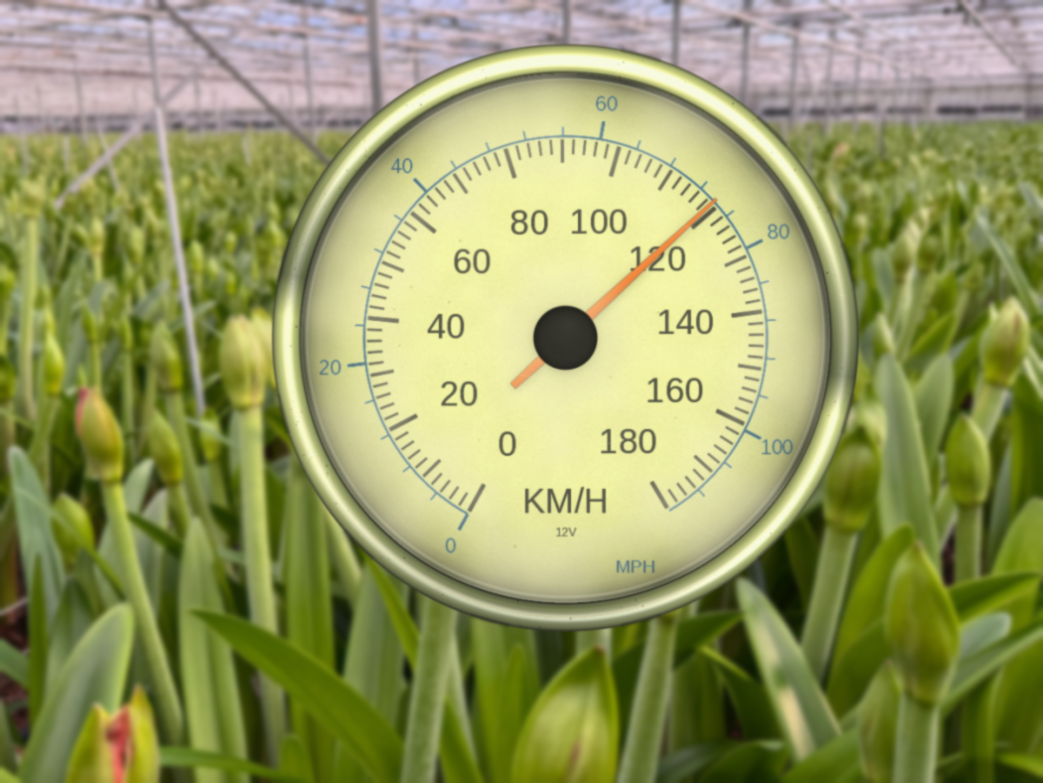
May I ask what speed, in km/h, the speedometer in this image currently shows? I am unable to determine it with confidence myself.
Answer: 119 km/h
